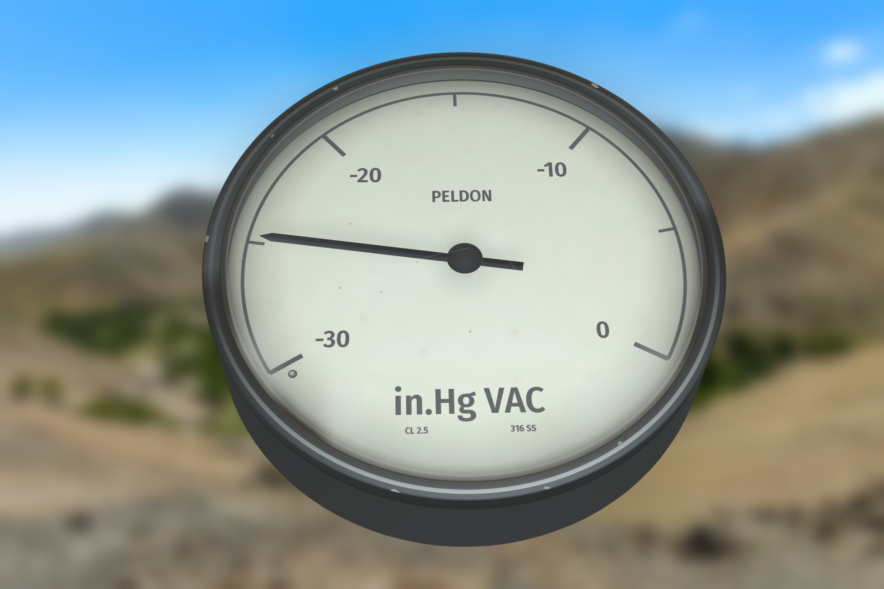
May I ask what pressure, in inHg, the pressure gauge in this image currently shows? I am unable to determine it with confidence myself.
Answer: -25 inHg
